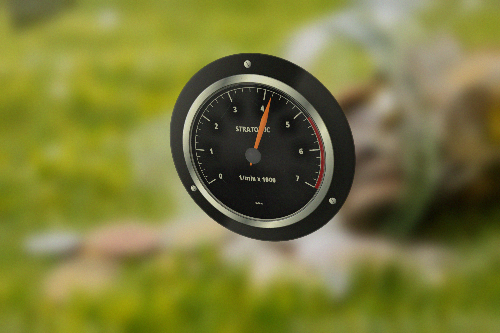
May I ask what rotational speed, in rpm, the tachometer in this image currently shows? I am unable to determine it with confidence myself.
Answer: 4200 rpm
